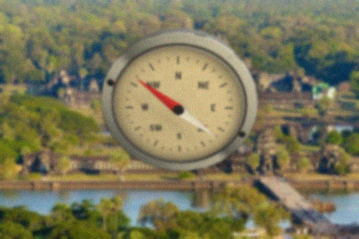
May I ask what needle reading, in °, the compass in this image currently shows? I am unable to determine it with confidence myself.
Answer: 310 °
